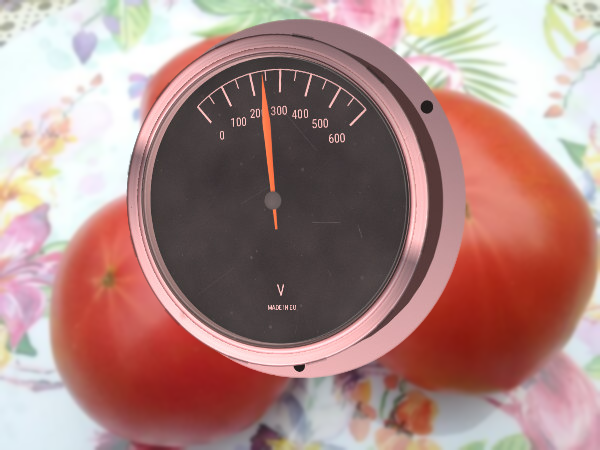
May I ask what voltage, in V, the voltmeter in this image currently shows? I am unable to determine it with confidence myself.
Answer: 250 V
